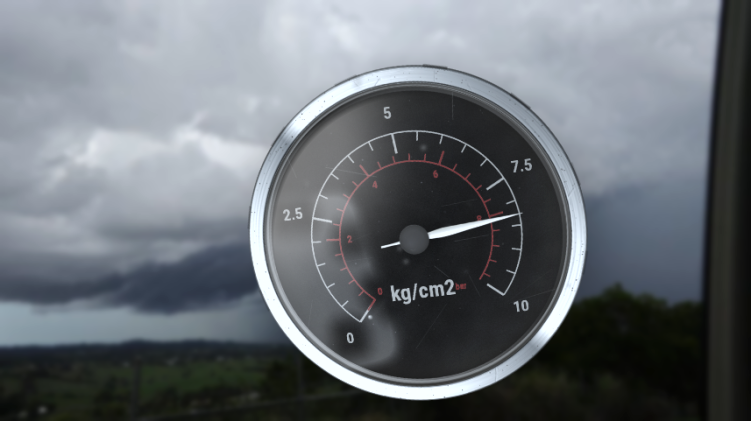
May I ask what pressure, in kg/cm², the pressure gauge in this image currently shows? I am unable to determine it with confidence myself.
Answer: 8.25 kg/cm²
